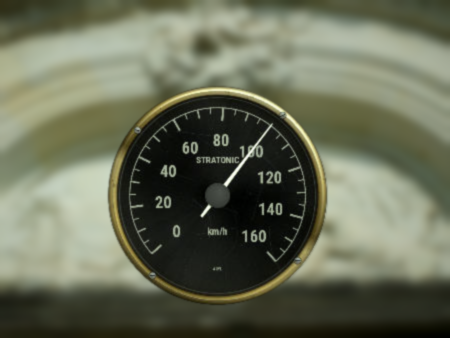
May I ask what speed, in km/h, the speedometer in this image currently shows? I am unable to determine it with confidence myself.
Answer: 100 km/h
